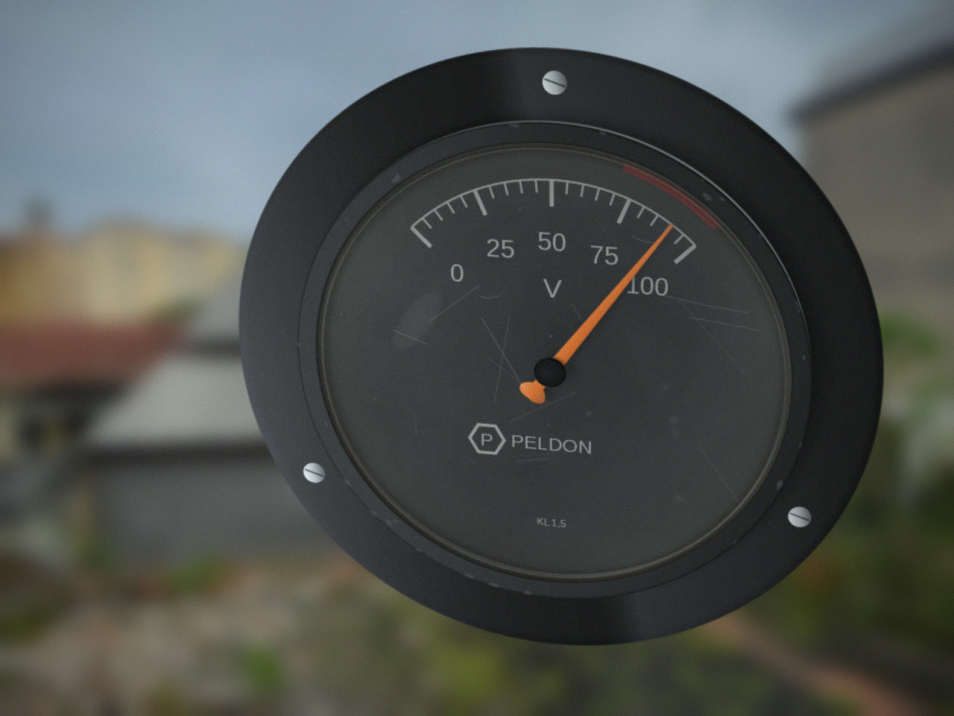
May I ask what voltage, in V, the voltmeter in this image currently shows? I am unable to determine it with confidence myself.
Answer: 90 V
